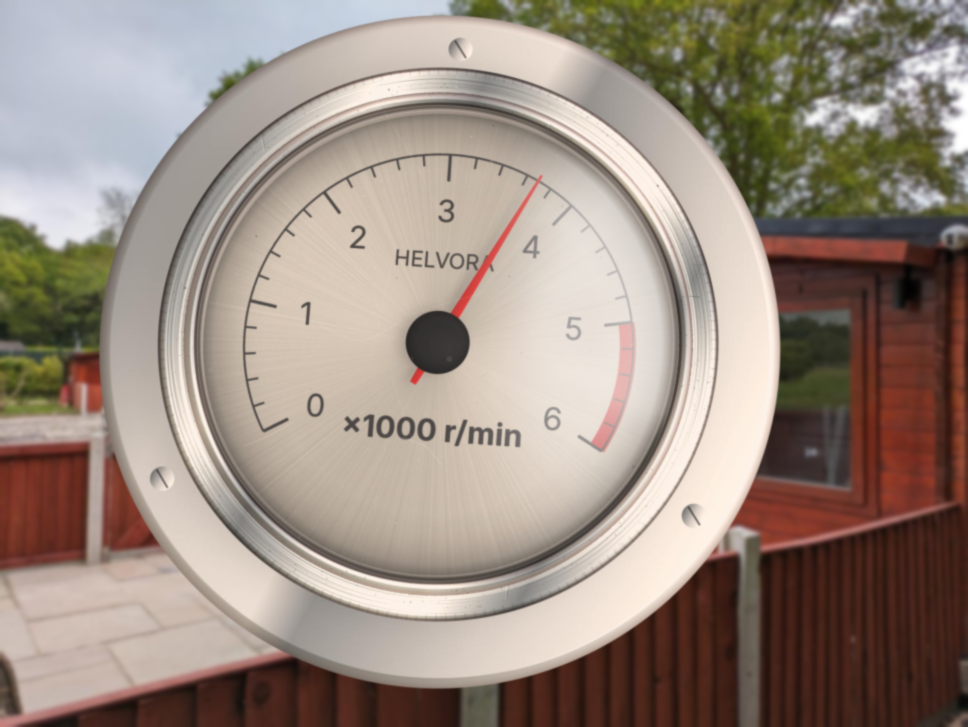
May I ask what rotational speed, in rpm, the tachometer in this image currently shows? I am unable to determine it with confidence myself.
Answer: 3700 rpm
